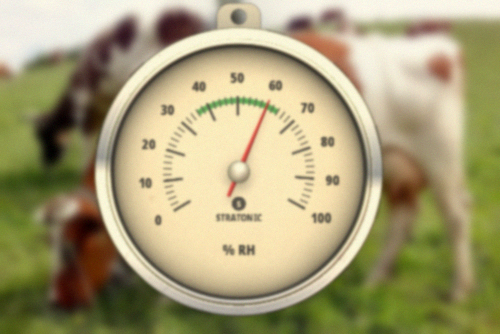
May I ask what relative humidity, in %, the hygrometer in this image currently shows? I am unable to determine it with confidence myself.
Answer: 60 %
